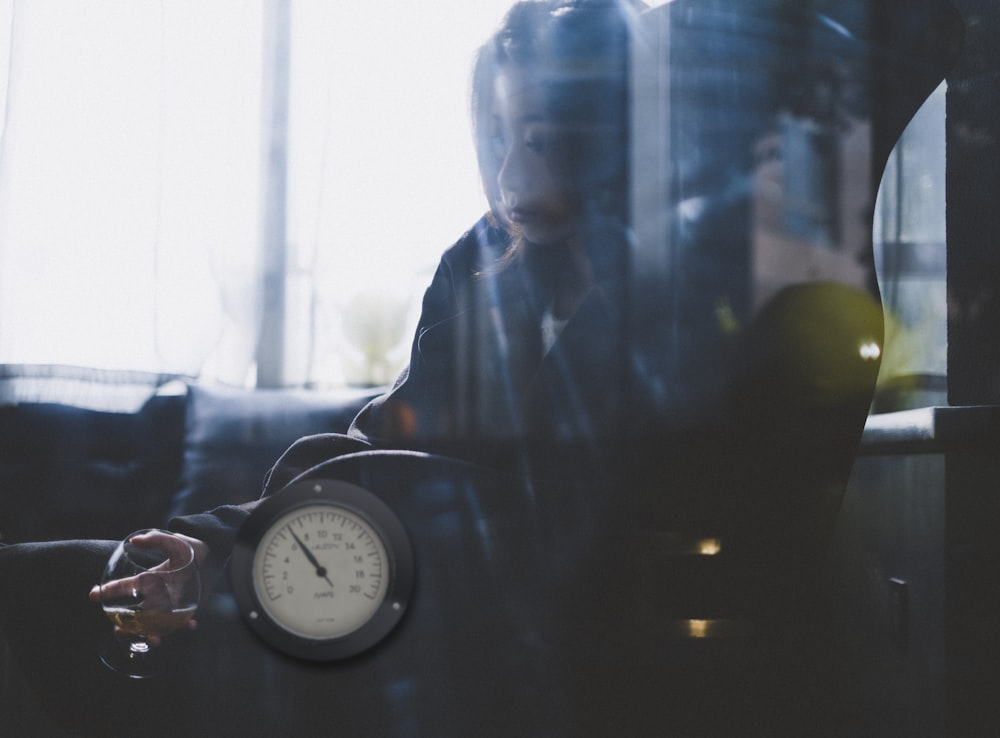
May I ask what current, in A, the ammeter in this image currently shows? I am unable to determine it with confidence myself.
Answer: 7 A
